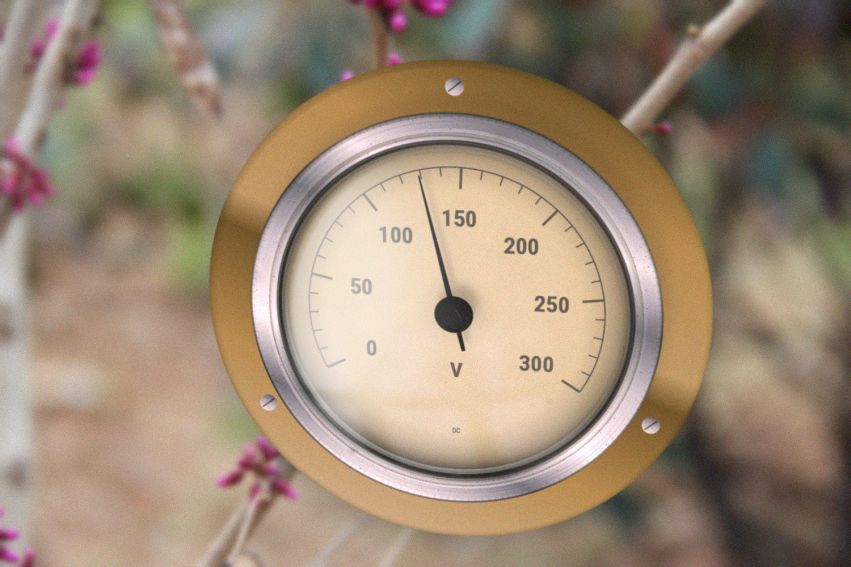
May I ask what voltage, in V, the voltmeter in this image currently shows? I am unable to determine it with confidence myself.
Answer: 130 V
